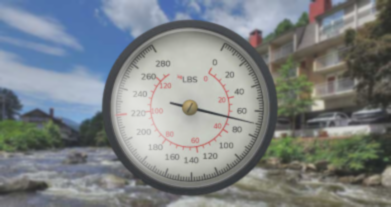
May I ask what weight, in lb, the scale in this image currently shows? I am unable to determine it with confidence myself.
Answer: 70 lb
